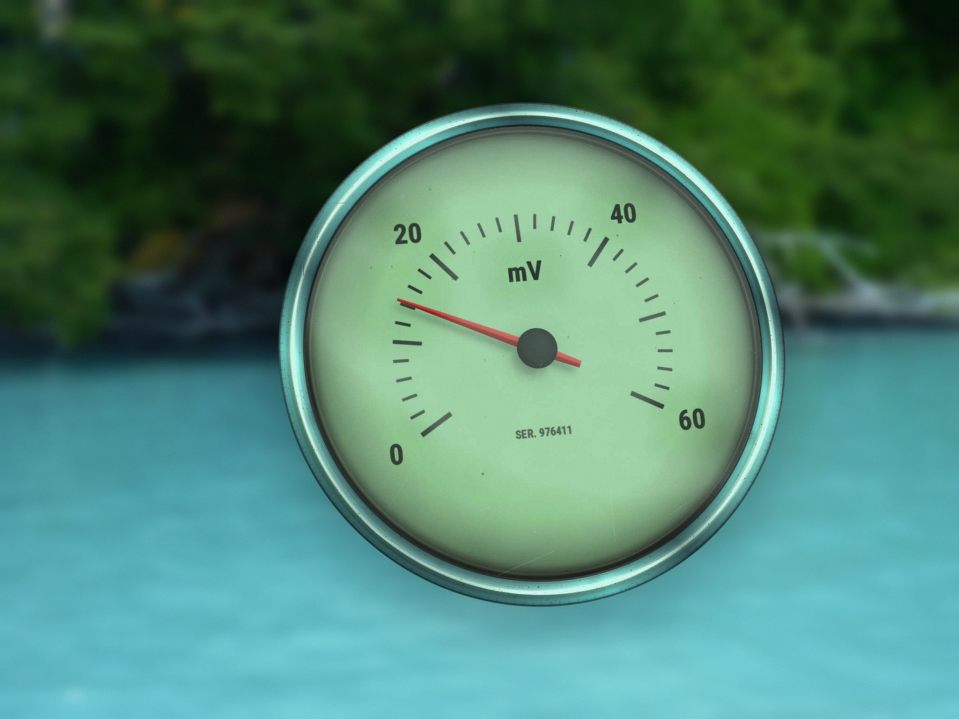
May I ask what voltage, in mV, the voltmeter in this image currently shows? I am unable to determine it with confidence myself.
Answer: 14 mV
